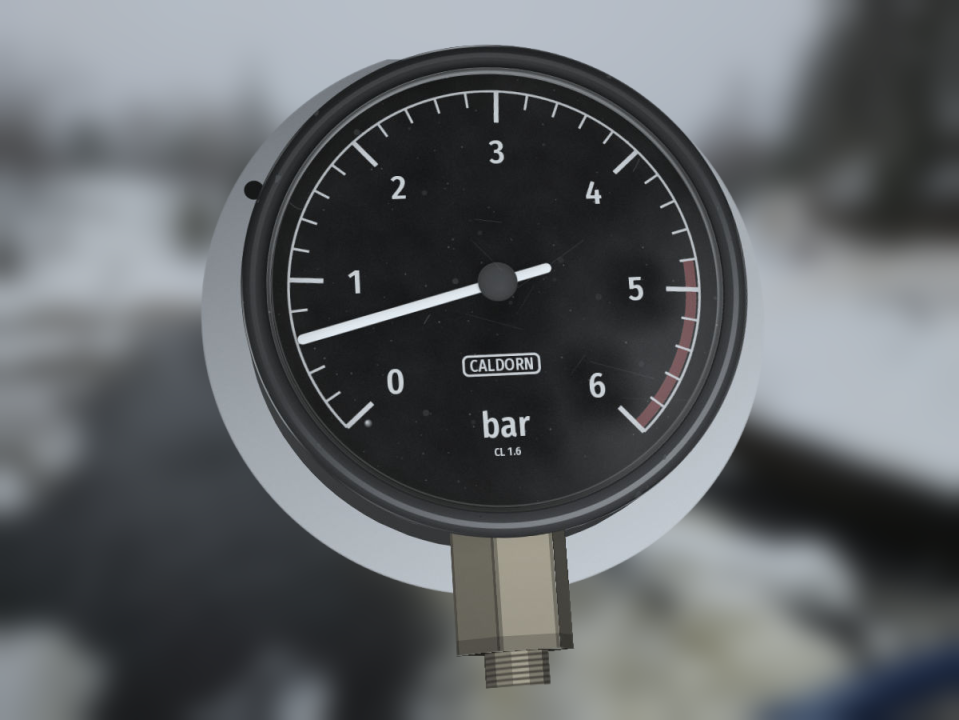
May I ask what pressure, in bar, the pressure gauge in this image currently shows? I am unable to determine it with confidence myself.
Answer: 0.6 bar
